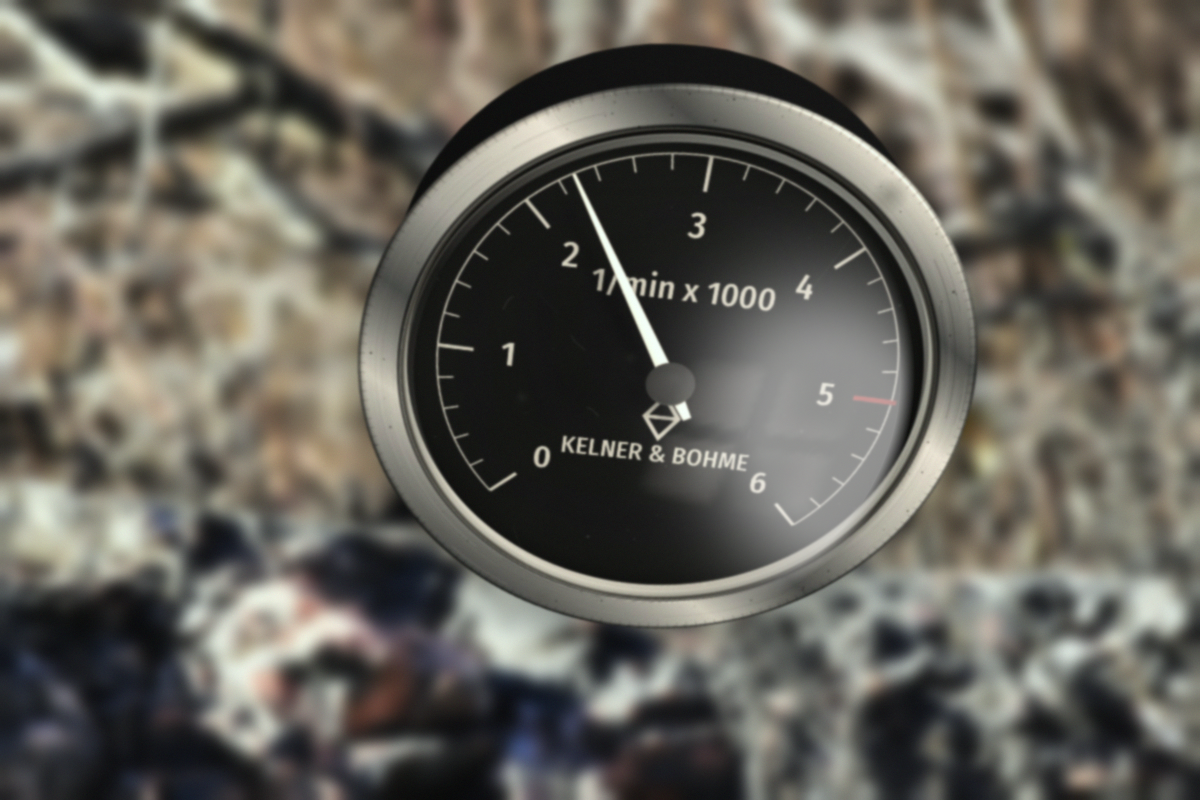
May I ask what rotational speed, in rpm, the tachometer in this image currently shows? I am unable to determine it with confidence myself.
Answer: 2300 rpm
